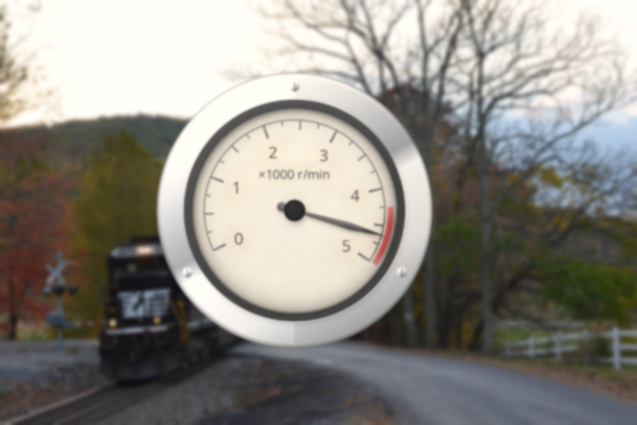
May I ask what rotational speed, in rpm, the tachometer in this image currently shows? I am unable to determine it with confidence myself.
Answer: 4625 rpm
